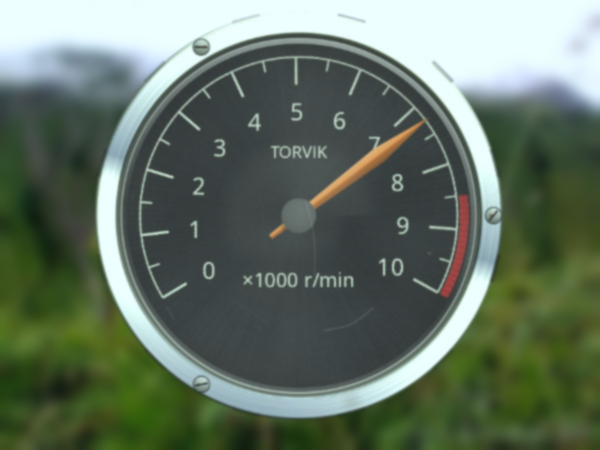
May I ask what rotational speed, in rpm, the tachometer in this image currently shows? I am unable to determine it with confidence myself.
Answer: 7250 rpm
